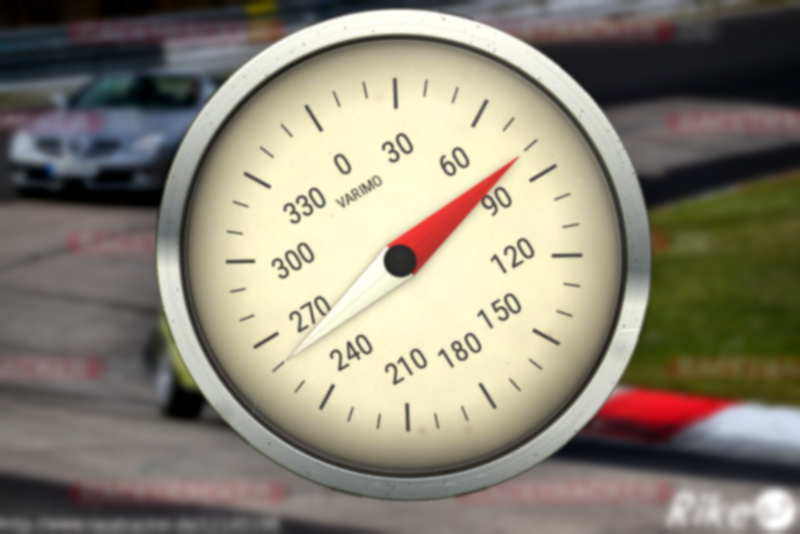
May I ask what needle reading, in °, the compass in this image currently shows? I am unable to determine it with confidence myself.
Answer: 80 °
